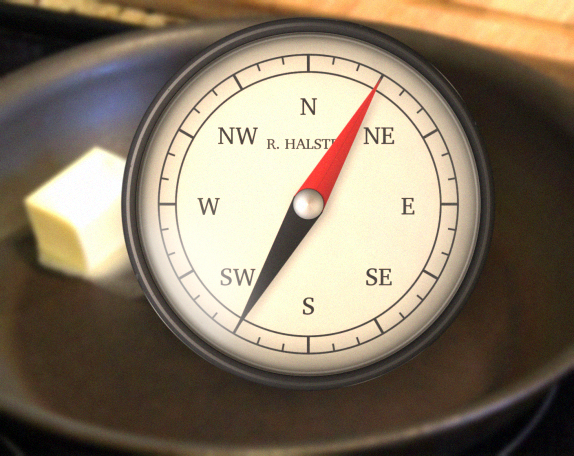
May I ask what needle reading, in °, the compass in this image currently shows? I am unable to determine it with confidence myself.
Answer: 30 °
